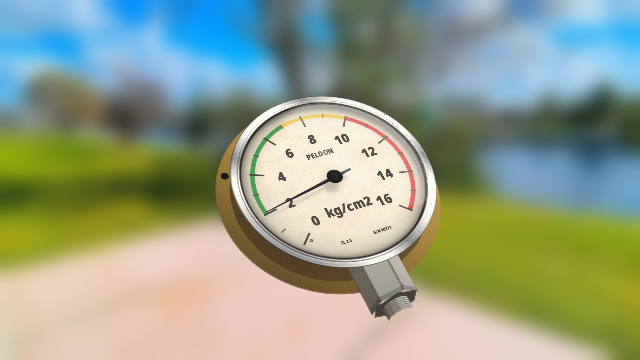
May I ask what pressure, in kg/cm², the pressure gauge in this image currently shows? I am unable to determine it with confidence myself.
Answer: 2 kg/cm²
